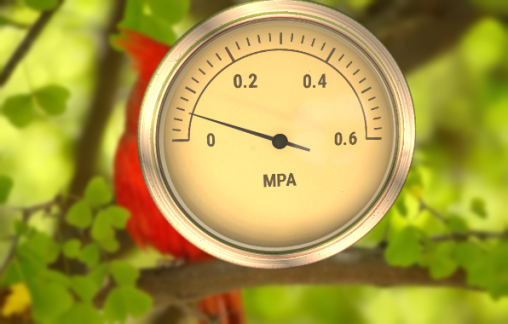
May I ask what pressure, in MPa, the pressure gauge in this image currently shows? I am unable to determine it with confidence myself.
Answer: 0.06 MPa
